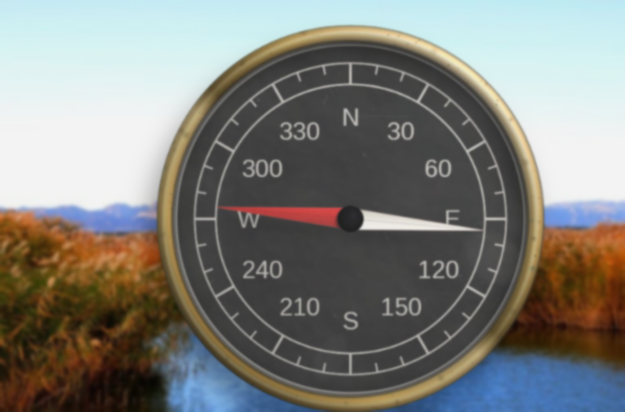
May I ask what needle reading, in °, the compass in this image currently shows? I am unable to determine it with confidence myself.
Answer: 275 °
